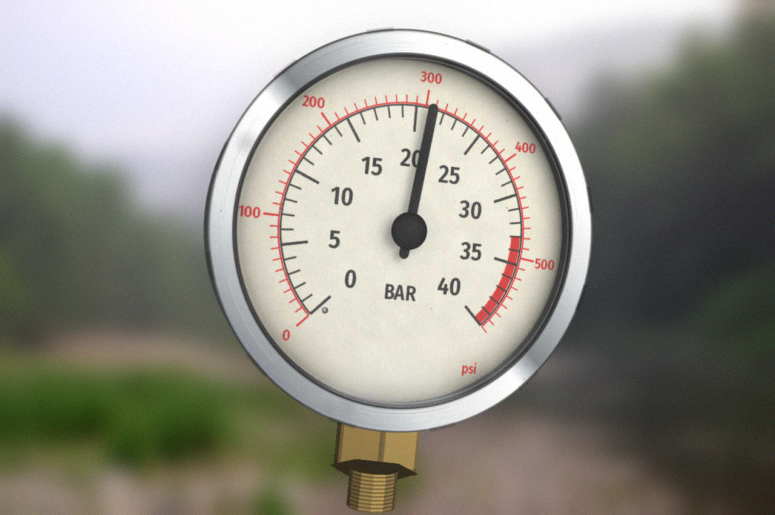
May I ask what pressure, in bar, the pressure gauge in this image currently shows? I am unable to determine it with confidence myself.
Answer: 21 bar
